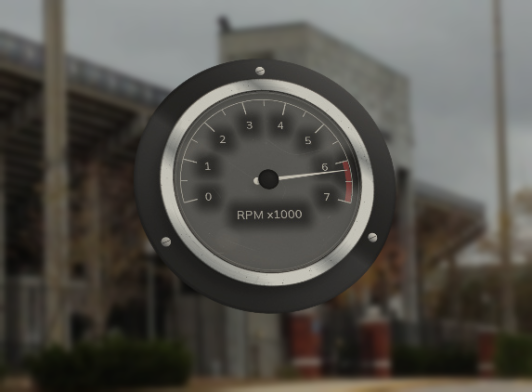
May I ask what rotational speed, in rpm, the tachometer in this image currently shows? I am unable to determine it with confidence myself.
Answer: 6250 rpm
